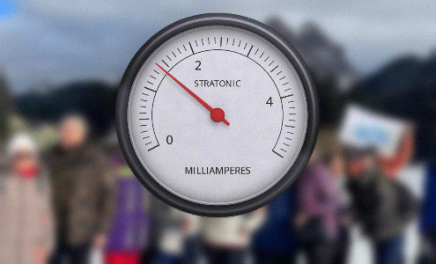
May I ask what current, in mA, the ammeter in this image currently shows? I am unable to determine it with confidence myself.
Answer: 1.4 mA
